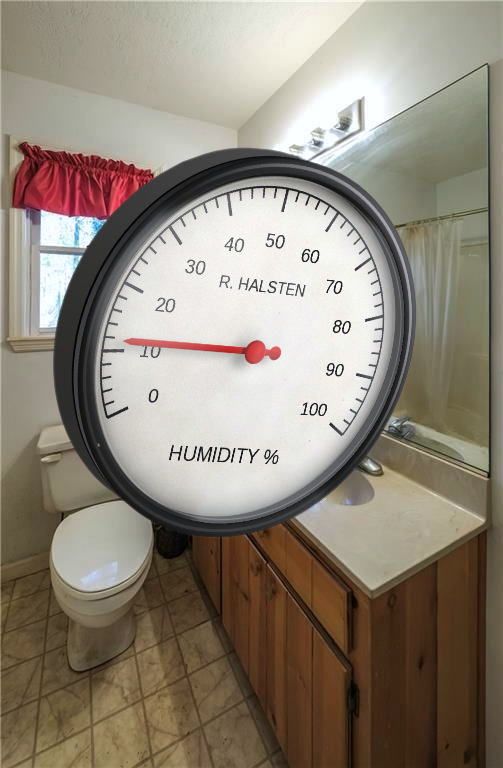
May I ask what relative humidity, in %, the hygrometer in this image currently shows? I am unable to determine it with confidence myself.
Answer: 12 %
